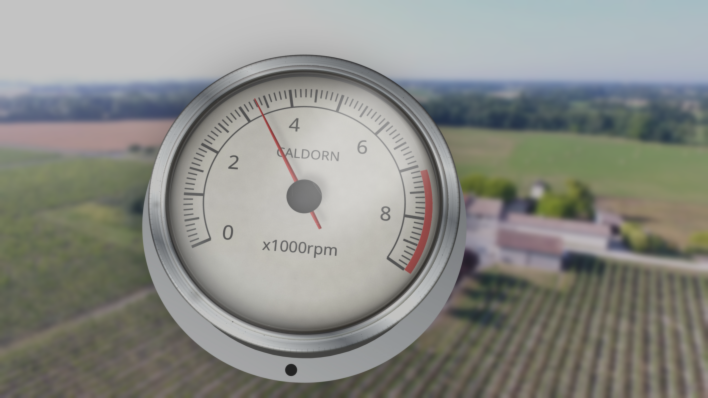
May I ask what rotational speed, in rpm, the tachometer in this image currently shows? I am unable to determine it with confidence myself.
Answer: 3300 rpm
